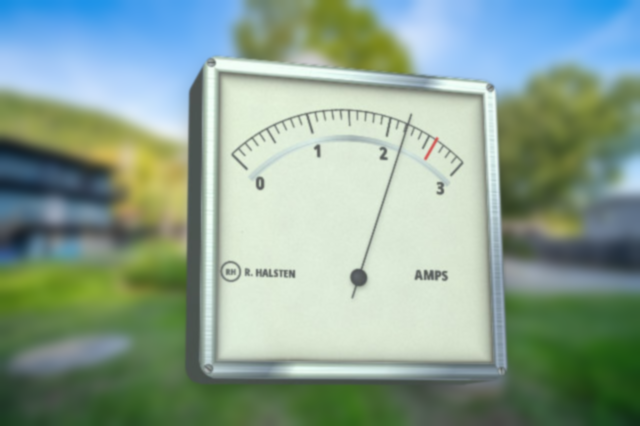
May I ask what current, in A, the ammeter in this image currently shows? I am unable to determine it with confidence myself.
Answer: 2.2 A
